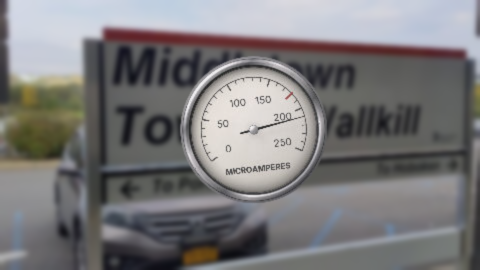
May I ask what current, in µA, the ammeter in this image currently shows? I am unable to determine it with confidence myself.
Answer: 210 µA
